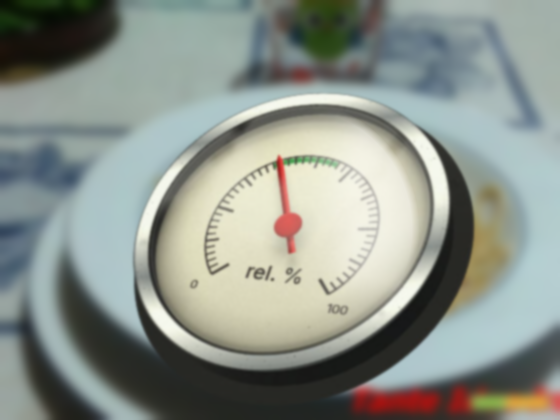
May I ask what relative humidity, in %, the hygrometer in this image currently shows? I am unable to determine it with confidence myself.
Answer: 40 %
